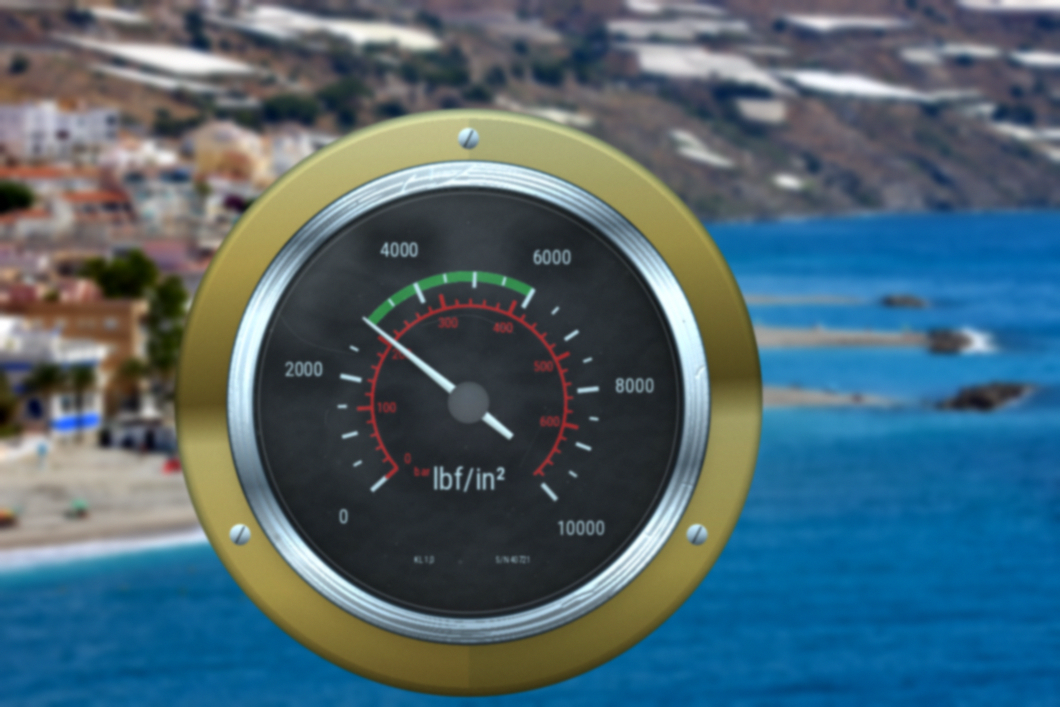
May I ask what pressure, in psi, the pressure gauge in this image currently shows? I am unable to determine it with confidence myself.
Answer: 3000 psi
